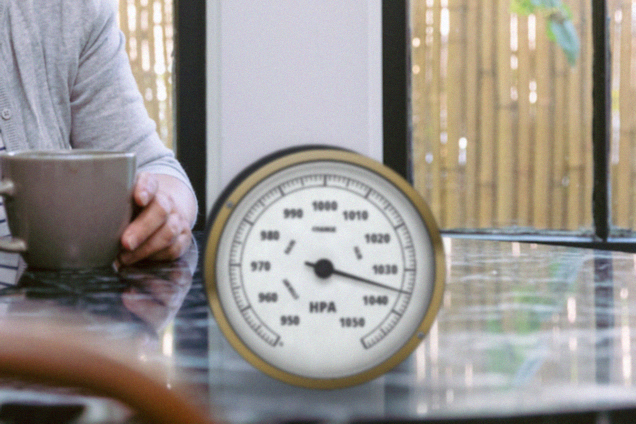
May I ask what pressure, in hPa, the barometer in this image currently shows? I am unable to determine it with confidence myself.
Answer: 1035 hPa
